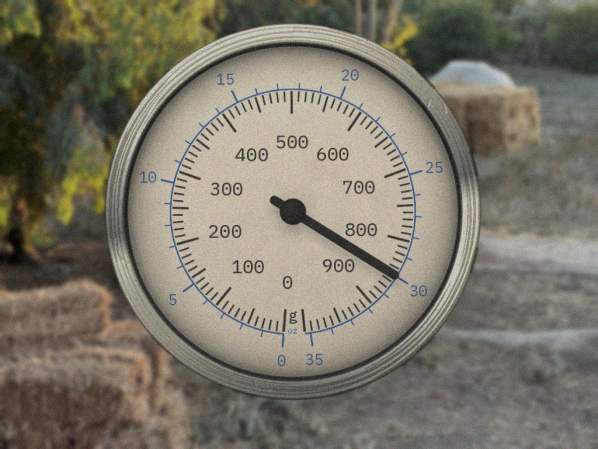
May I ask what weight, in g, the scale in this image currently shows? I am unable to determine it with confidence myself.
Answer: 850 g
